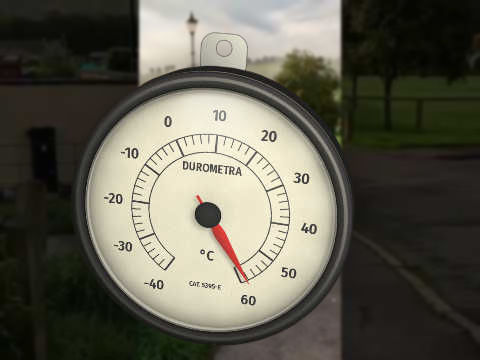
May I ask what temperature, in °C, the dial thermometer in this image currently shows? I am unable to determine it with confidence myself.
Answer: 58 °C
